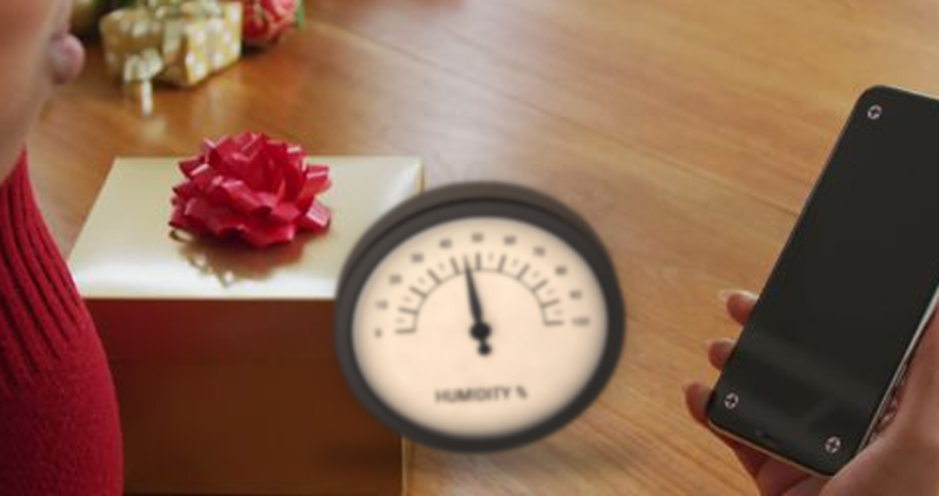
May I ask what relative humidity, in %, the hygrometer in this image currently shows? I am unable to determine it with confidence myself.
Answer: 45 %
